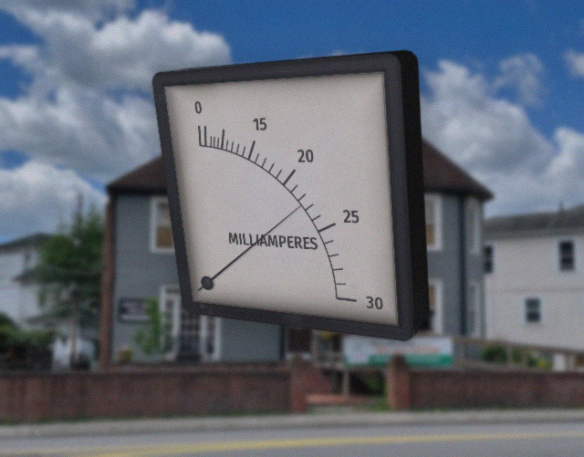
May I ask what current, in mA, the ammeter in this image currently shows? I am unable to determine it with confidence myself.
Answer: 22.5 mA
